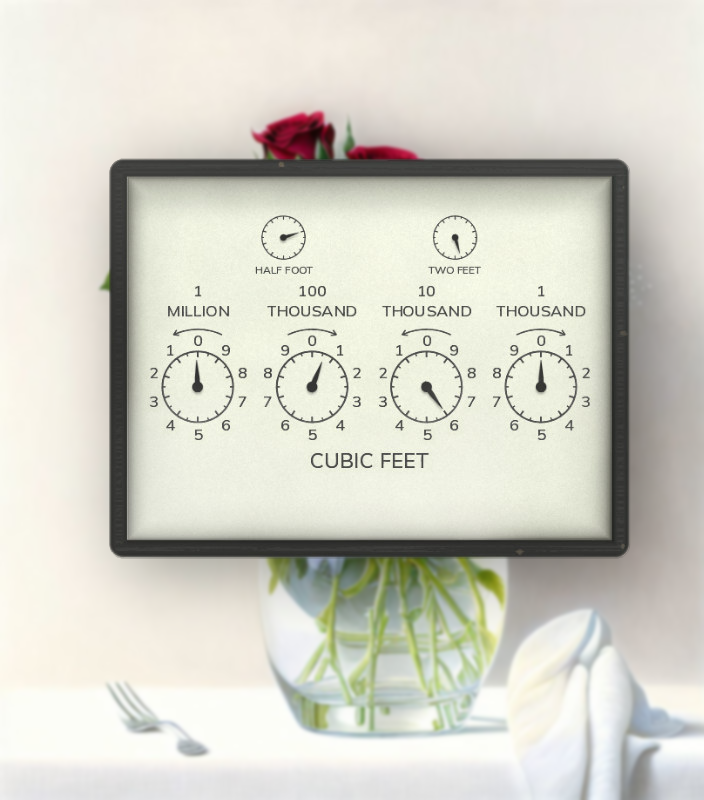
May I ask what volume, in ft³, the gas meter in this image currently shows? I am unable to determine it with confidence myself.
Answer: 6000 ft³
